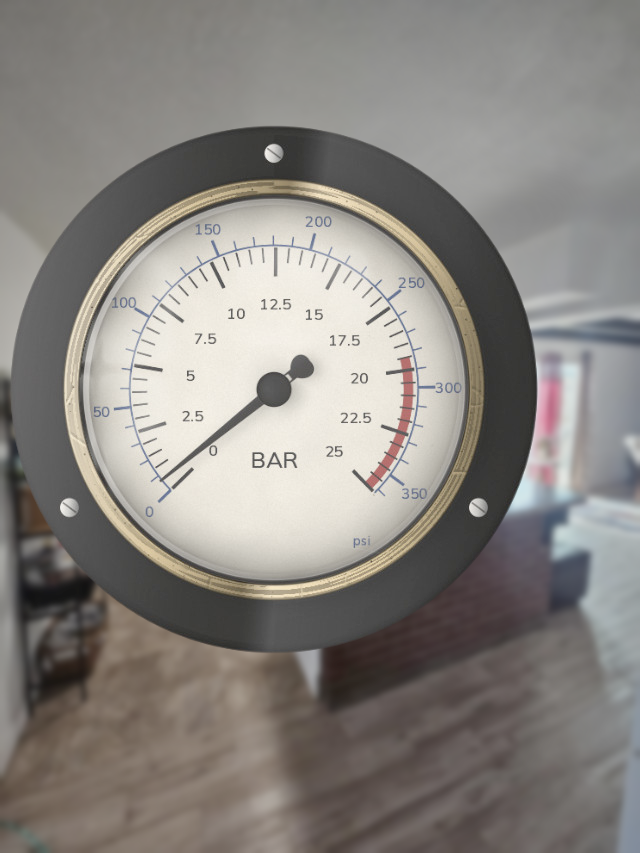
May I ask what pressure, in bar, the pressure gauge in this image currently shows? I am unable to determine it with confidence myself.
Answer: 0.5 bar
